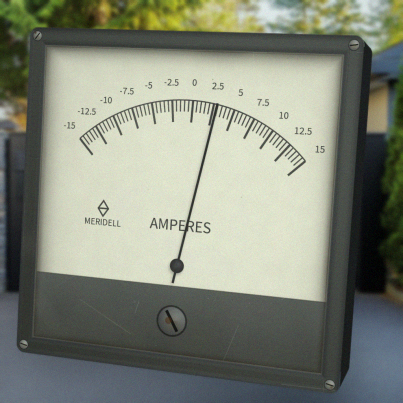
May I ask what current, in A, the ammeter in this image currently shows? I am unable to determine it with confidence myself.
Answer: 3 A
